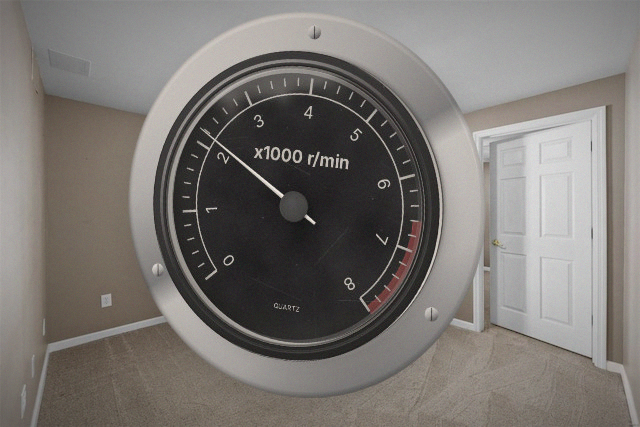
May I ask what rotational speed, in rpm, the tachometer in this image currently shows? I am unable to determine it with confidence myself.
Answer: 2200 rpm
